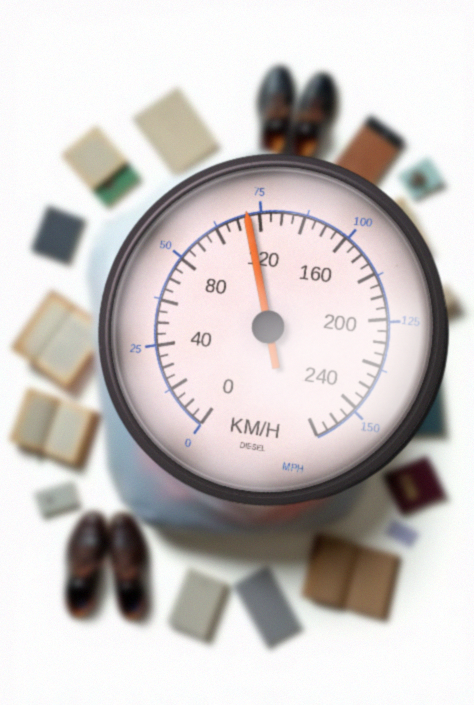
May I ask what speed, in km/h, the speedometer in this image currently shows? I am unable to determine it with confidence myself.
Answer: 115 km/h
